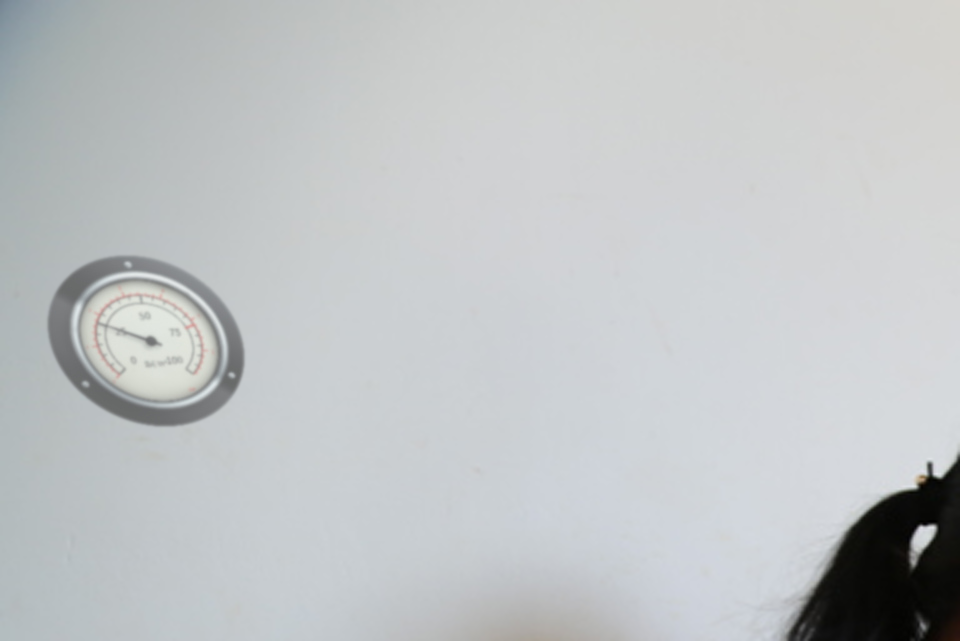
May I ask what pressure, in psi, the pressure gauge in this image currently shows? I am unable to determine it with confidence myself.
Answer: 25 psi
